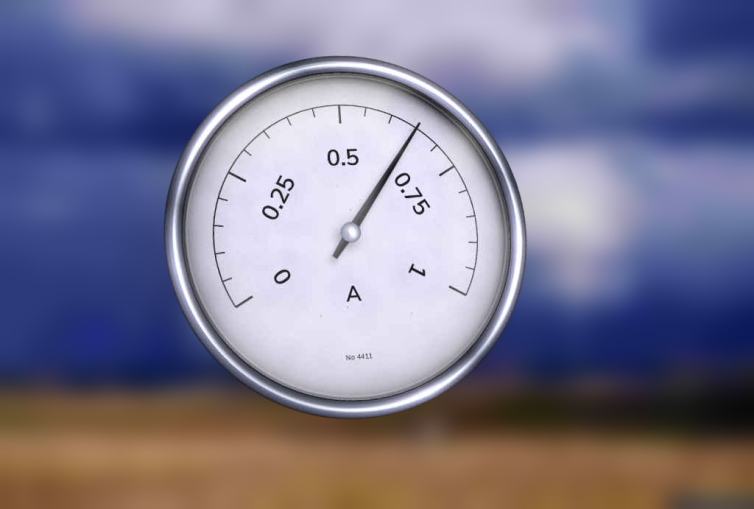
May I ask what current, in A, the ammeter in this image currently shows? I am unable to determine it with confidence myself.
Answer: 0.65 A
